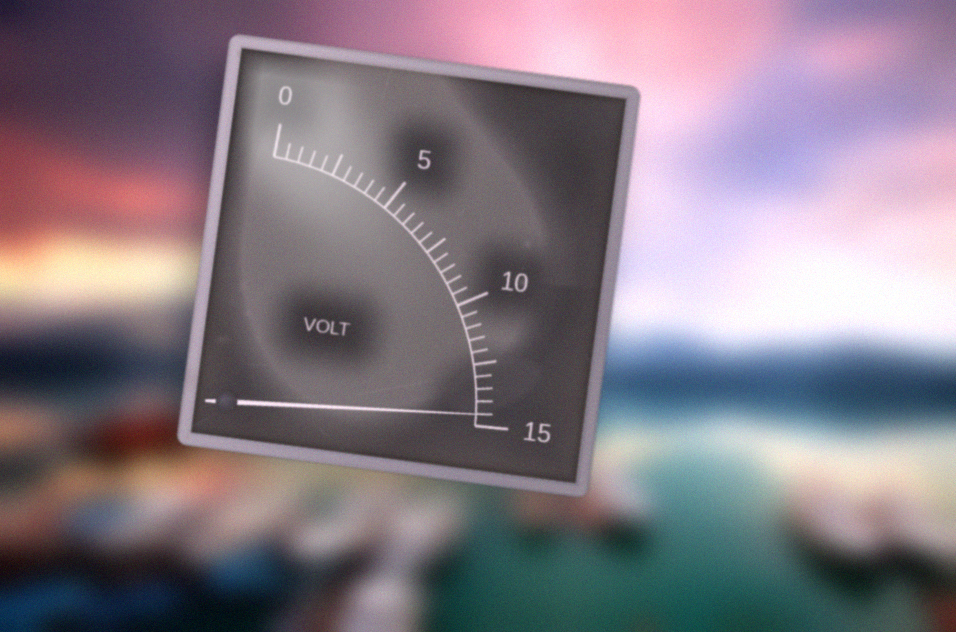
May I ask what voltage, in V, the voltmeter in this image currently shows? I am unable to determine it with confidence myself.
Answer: 14.5 V
